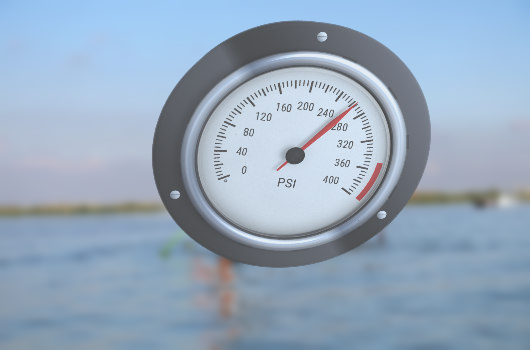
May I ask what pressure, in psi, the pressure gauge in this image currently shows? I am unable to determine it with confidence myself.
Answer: 260 psi
